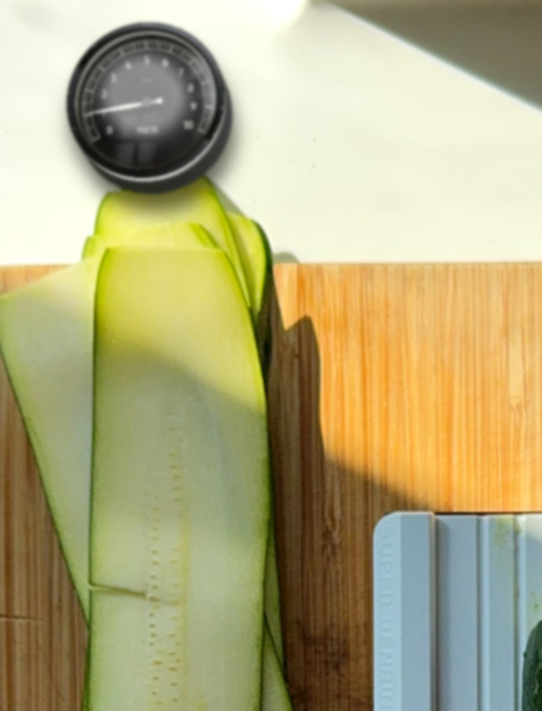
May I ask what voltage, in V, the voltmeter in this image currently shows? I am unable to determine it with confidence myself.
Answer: 1 V
